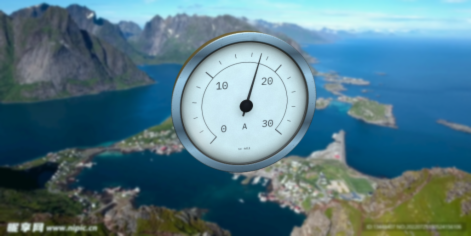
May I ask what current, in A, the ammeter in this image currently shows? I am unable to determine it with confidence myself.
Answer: 17 A
